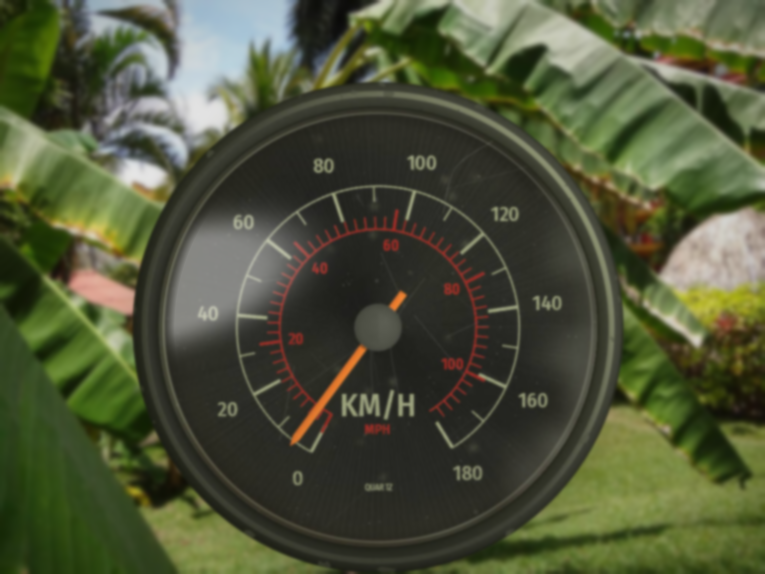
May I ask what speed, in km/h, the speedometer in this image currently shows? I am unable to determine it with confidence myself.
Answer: 5 km/h
